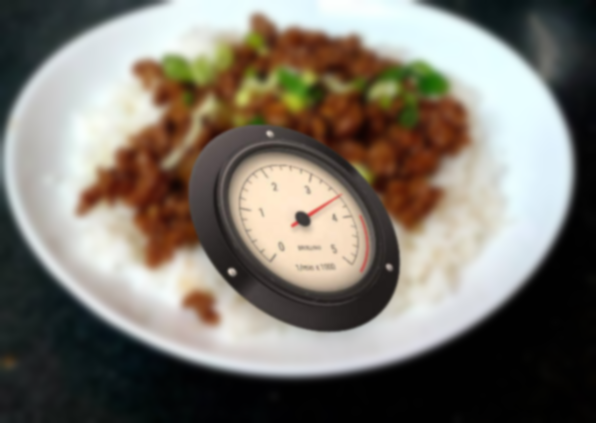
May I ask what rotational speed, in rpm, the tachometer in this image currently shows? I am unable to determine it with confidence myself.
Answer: 3600 rpm
